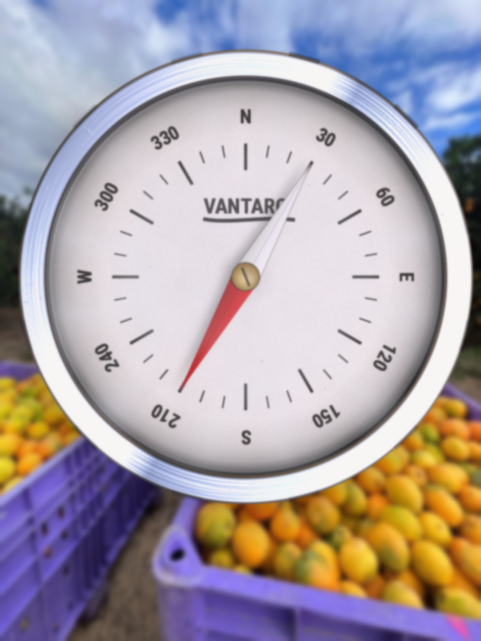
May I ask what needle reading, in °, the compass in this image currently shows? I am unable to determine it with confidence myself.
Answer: 210 °
